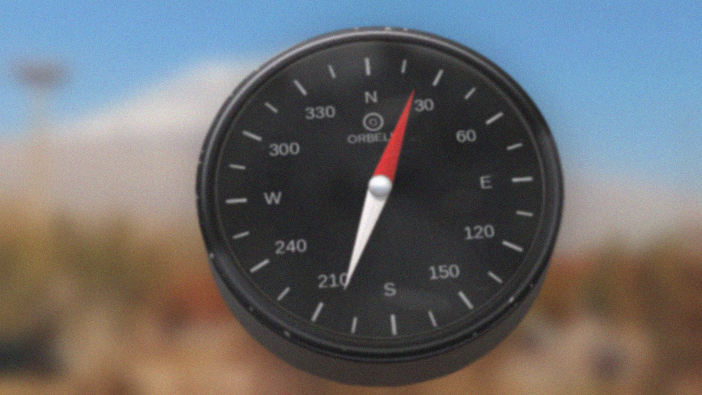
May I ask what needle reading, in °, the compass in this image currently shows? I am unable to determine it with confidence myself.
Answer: 22.5 °
